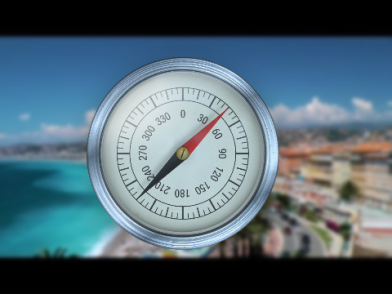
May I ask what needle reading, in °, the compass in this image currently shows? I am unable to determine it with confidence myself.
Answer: 45 °
